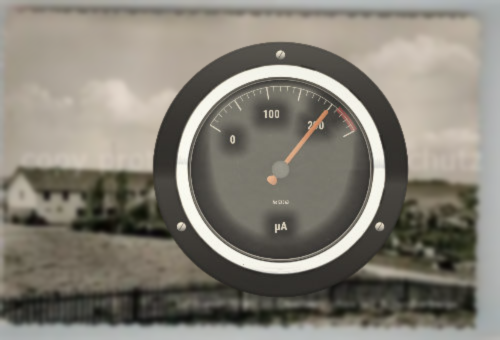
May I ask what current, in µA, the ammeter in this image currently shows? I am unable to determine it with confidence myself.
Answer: 200 µA
